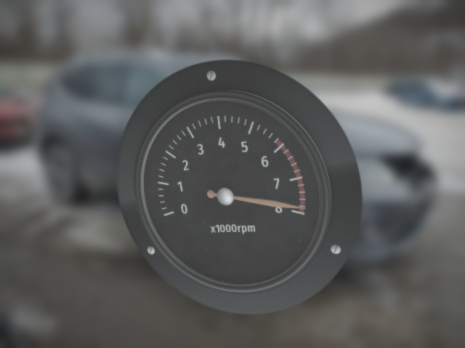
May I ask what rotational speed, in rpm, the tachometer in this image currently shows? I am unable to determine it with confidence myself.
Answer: 7800 rpm
